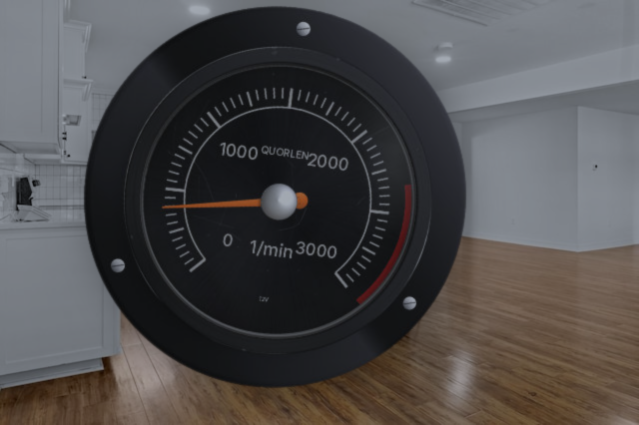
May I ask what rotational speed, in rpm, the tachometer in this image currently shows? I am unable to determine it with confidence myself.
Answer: 400 rpm
